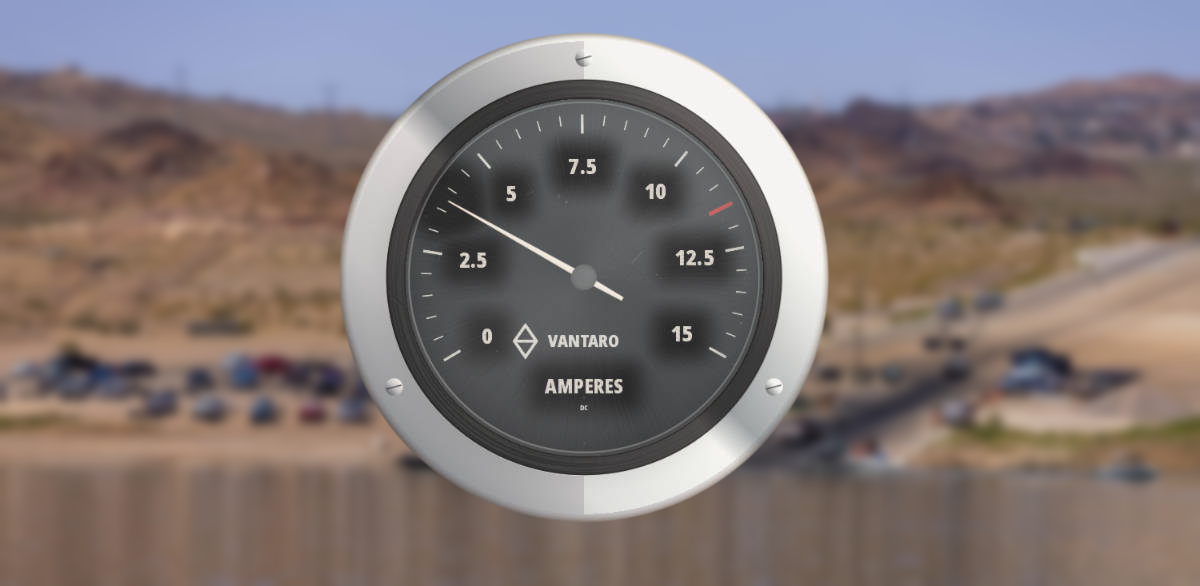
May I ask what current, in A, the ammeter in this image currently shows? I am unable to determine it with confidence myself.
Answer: 3.75 A
